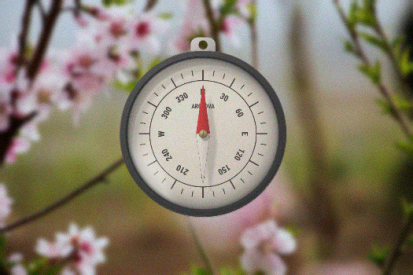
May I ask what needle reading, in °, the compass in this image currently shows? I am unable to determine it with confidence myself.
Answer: 0 °
